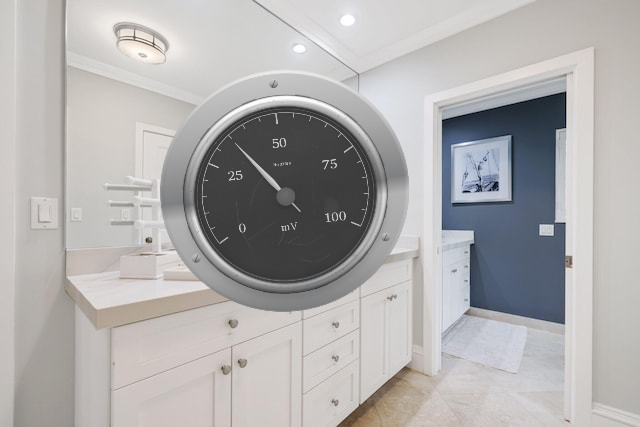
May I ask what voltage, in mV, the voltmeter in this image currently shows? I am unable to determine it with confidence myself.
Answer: 35 mV
